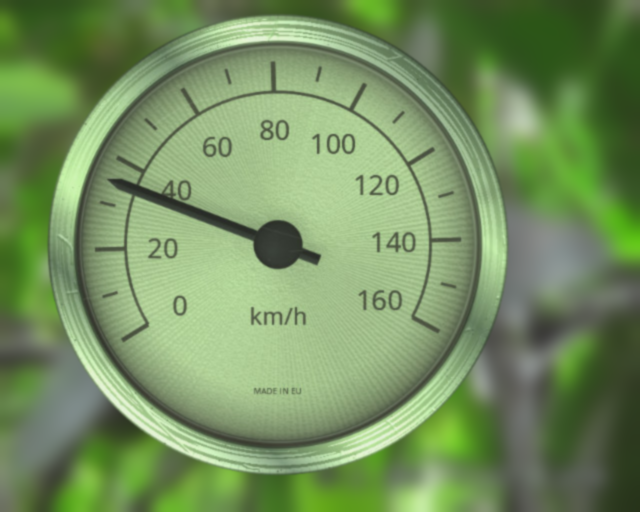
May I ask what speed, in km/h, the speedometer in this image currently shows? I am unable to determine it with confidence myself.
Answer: 35 km/h
